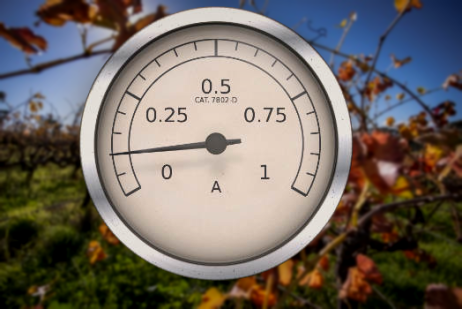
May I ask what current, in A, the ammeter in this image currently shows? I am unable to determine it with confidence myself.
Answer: 0.1 A
